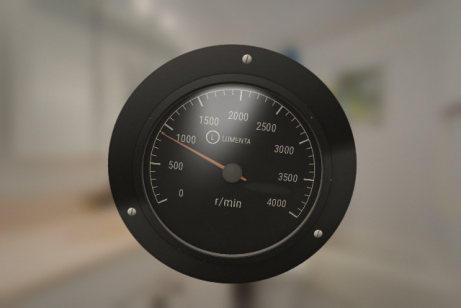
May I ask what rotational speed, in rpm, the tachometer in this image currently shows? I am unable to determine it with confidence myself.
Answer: 900 rpm
